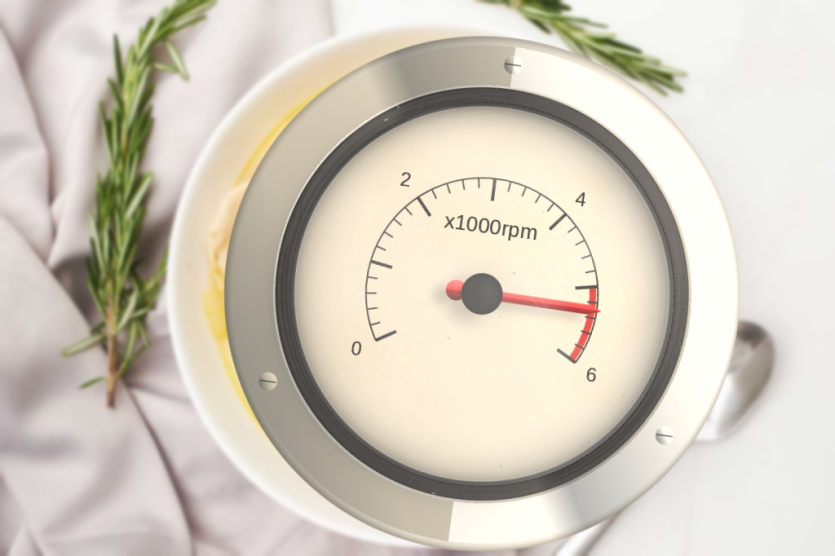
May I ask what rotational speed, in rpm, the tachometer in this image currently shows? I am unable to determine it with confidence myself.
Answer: 5300 rpm
